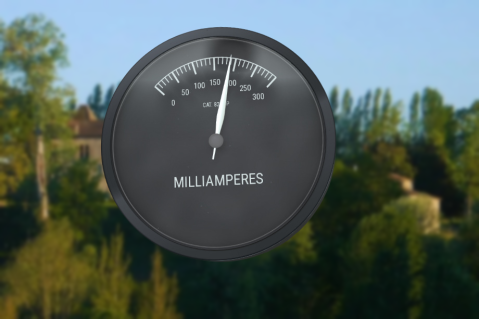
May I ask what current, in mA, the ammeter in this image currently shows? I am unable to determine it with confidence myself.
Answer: 190 mA
